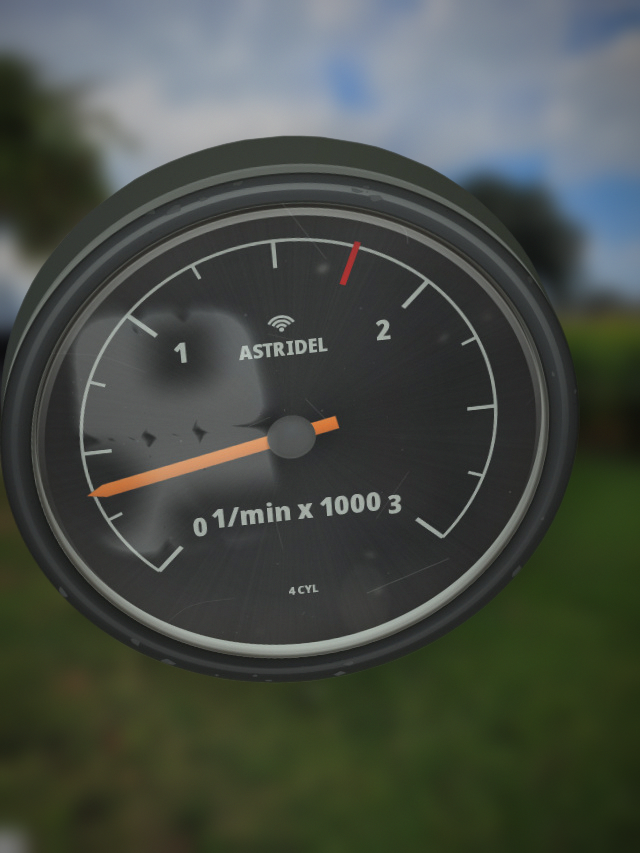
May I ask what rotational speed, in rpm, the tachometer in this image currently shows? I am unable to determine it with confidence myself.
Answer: 375 rpm
